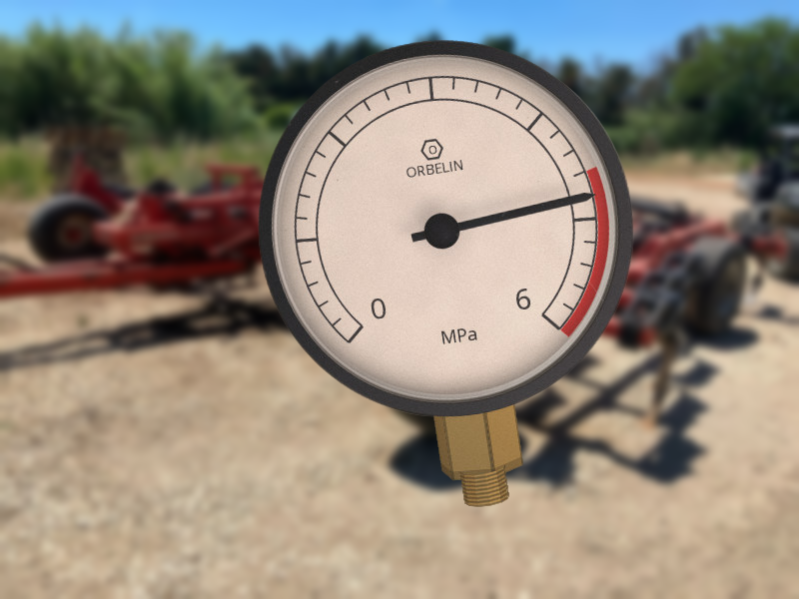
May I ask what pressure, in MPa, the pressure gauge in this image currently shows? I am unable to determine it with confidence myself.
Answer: 4.8 MPa
